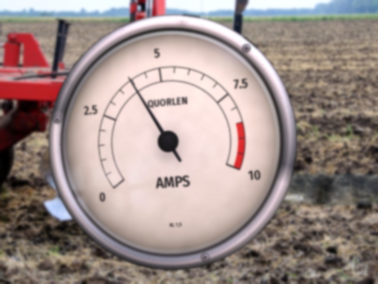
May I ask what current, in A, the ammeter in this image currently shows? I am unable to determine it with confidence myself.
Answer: 4 A
